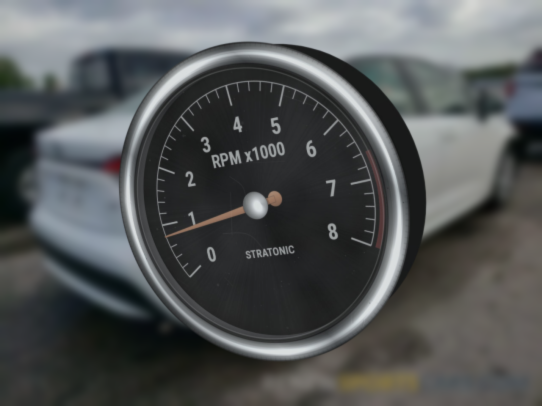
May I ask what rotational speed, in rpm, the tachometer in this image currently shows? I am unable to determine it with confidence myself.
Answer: 800 rpm
